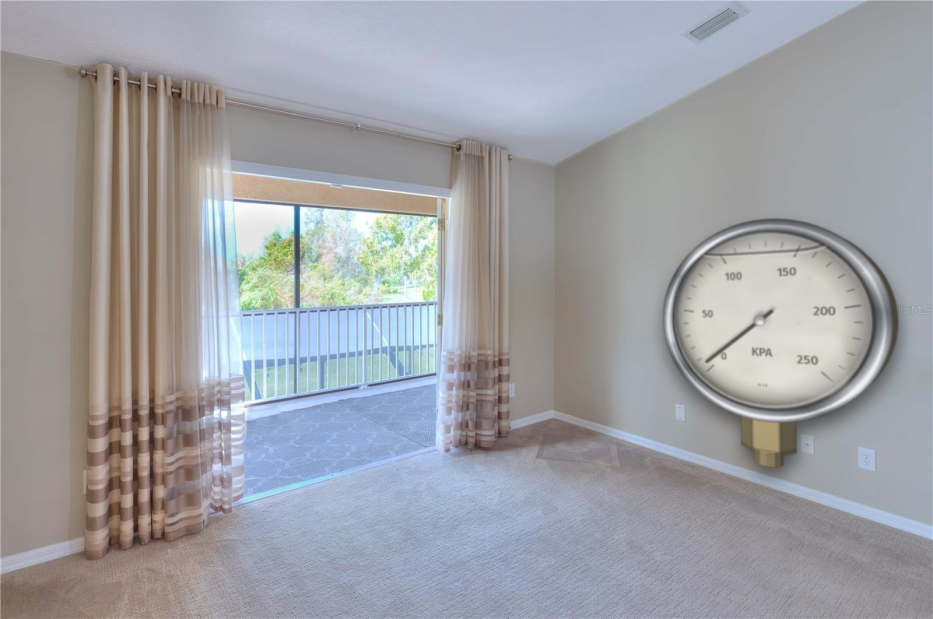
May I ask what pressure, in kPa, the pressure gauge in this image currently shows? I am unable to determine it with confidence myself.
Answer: 5 kPa
